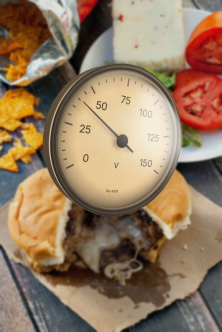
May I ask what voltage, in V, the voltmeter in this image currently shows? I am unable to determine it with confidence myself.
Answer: 40 V
